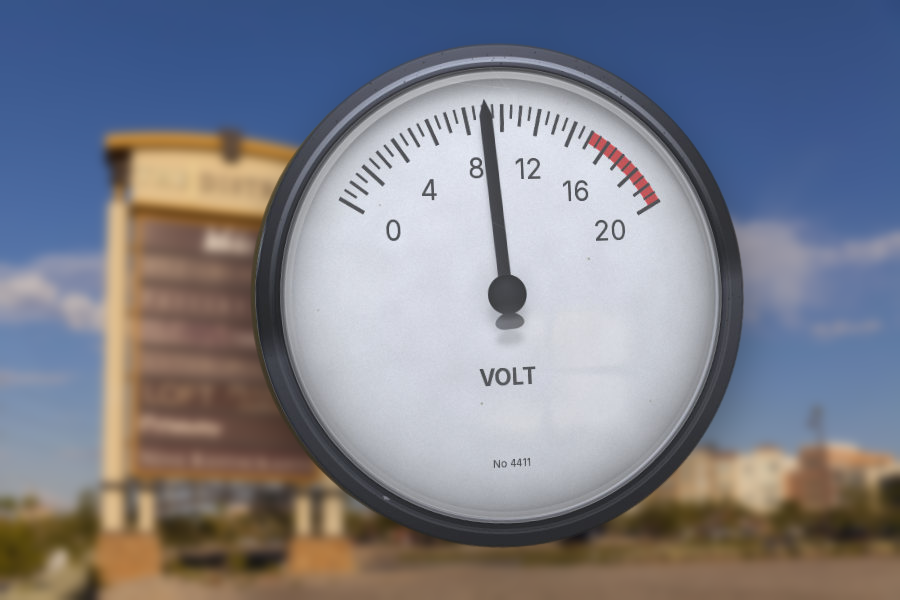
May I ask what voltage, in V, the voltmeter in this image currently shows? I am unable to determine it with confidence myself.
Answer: 9 V
